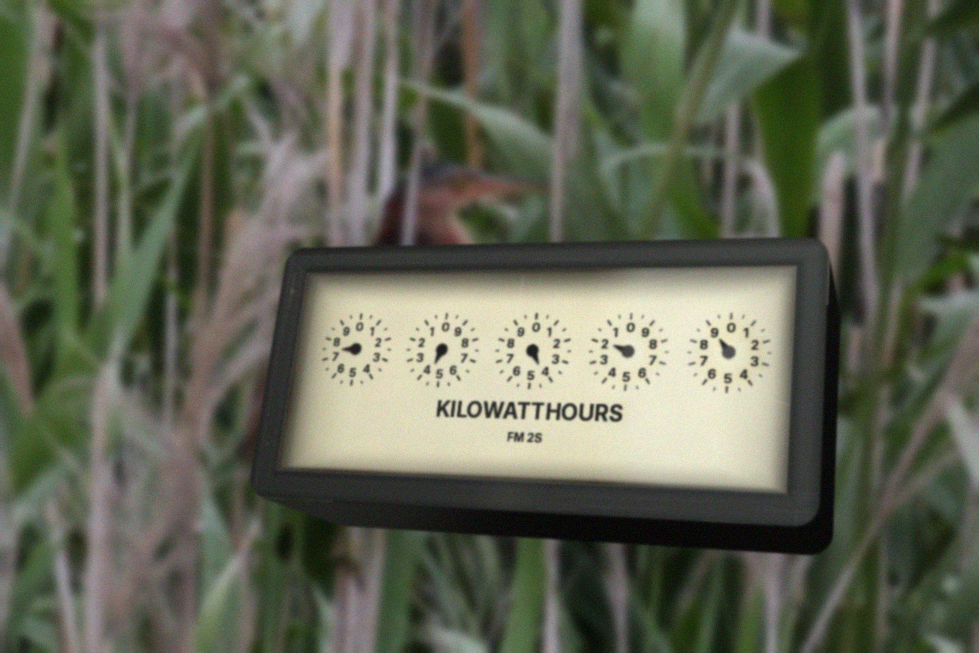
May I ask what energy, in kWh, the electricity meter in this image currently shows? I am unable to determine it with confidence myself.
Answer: 74419 kWh
